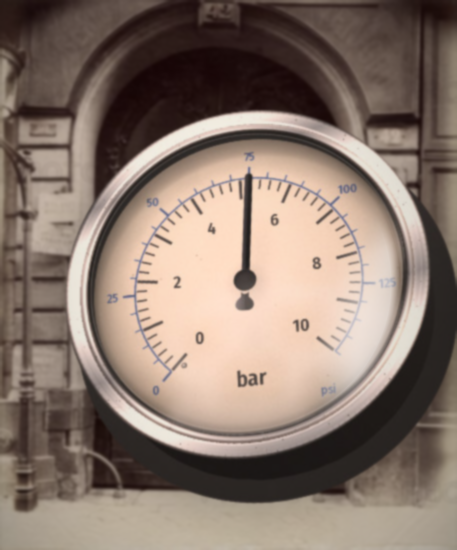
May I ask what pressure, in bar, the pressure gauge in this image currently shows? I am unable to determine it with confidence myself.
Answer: 5.2 bar
